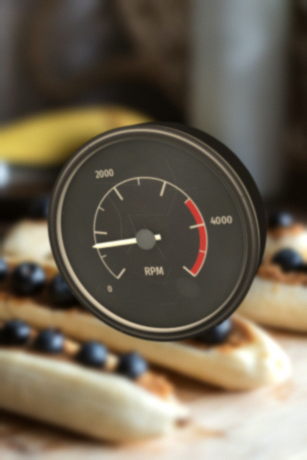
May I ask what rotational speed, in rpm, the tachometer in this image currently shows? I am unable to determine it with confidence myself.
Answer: 750 rpm
